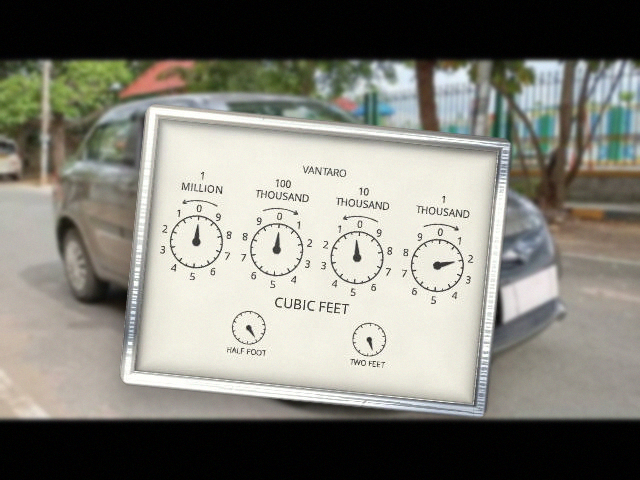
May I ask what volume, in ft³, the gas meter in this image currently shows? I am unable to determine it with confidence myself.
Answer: 200 ft³
